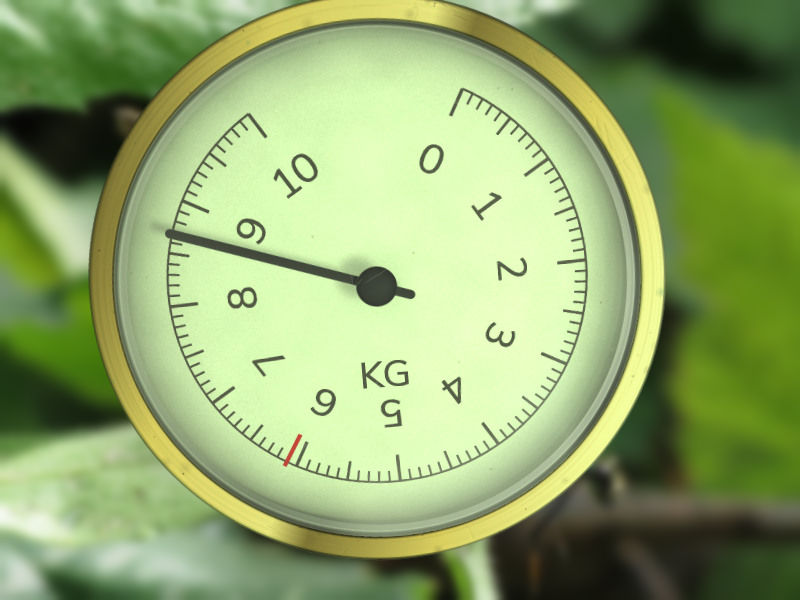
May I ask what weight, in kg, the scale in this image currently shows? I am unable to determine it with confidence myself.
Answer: 8.7 kg
